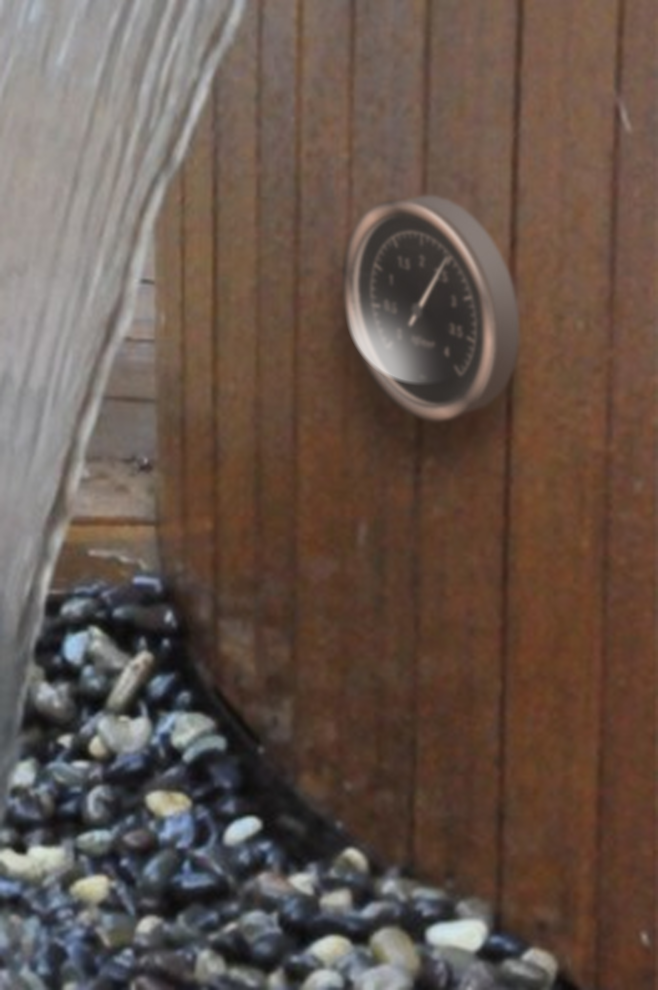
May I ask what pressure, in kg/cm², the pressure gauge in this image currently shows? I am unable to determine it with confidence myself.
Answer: 2.5 kg/cm²
